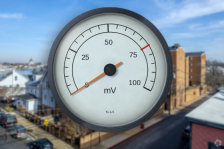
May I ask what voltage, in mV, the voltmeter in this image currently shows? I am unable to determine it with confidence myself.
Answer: 0 mV
